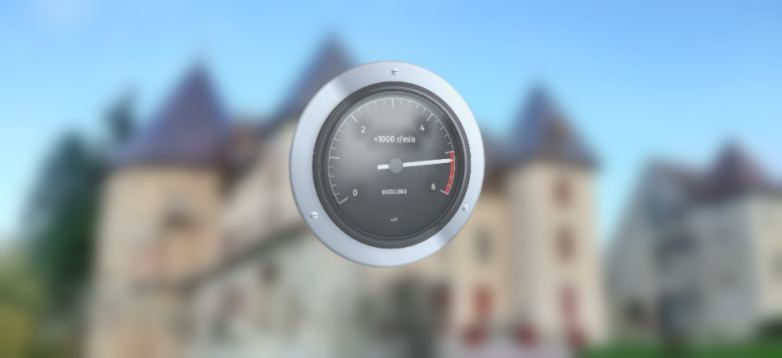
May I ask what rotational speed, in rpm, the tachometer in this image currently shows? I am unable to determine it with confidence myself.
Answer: 5200 rpm
